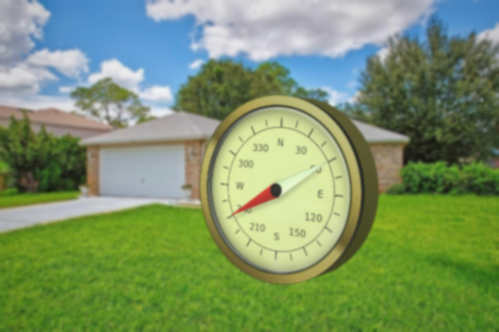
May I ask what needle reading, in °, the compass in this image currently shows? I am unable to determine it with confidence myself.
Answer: 240 °
